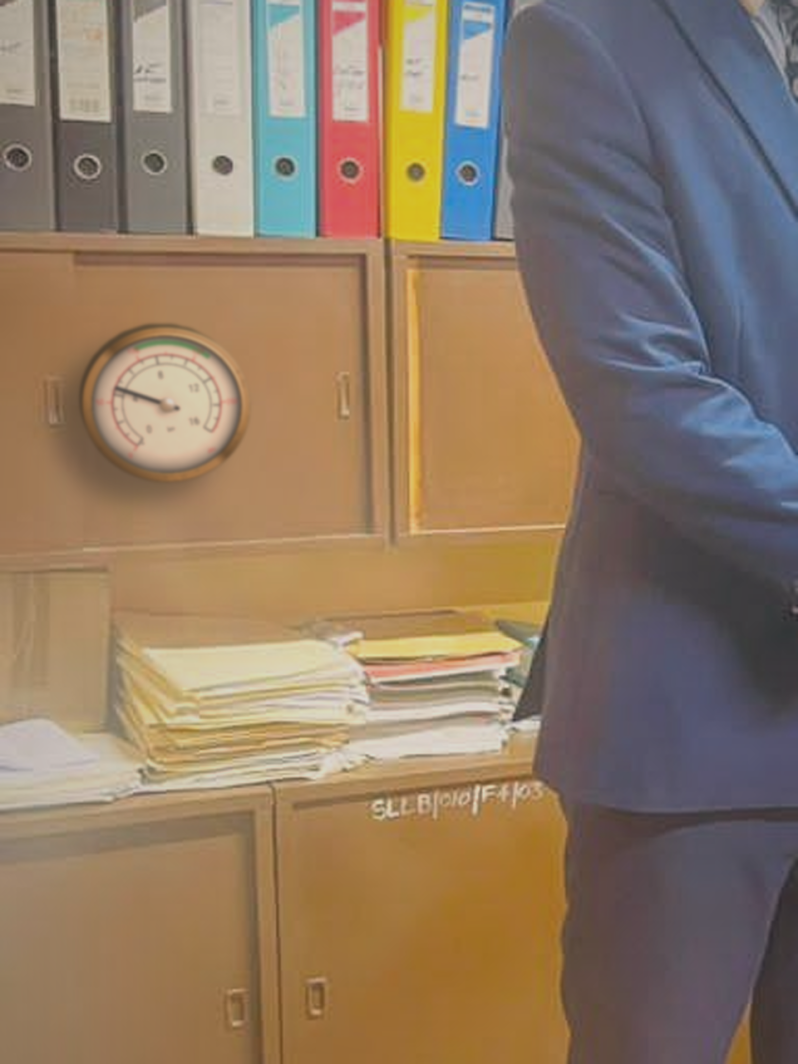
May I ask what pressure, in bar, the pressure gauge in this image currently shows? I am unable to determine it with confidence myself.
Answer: 4.5 bar
